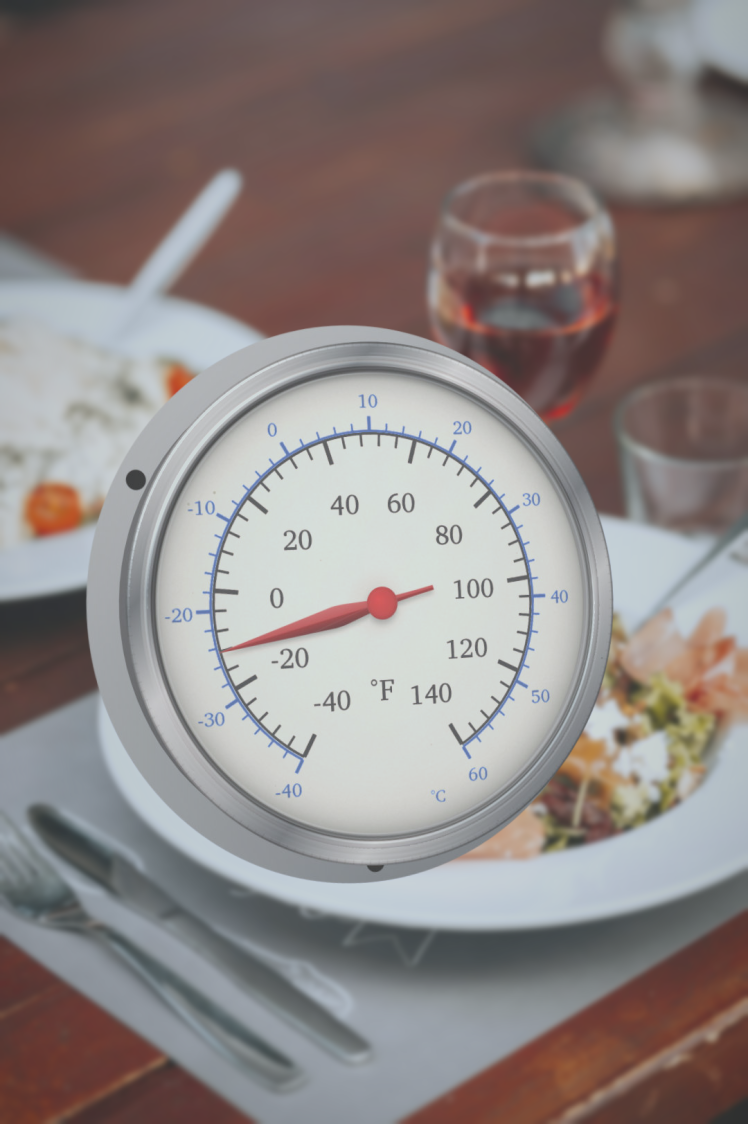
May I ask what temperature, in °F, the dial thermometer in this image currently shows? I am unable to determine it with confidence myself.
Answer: -12 °F
